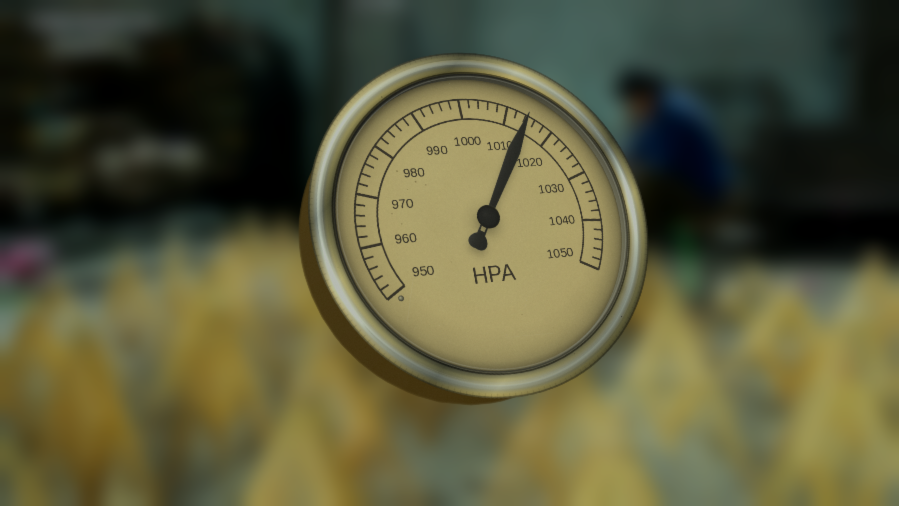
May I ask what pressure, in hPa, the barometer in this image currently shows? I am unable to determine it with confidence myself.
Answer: 1014 hPa
